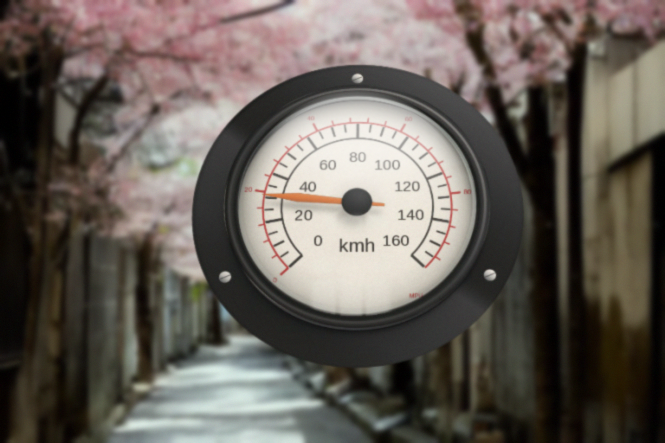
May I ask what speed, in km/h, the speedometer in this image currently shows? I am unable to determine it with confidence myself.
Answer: 30 km/h
